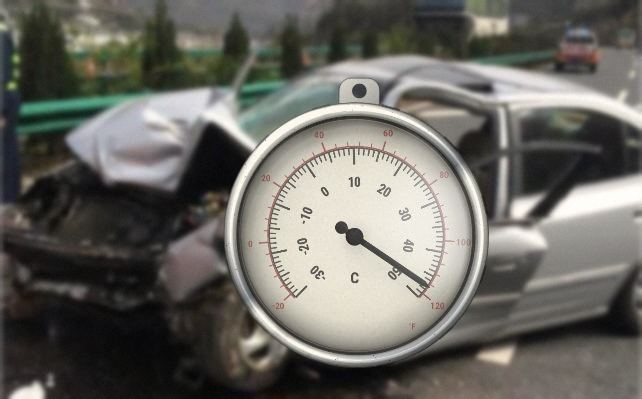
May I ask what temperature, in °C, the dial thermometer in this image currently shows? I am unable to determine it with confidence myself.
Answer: 47 °C
